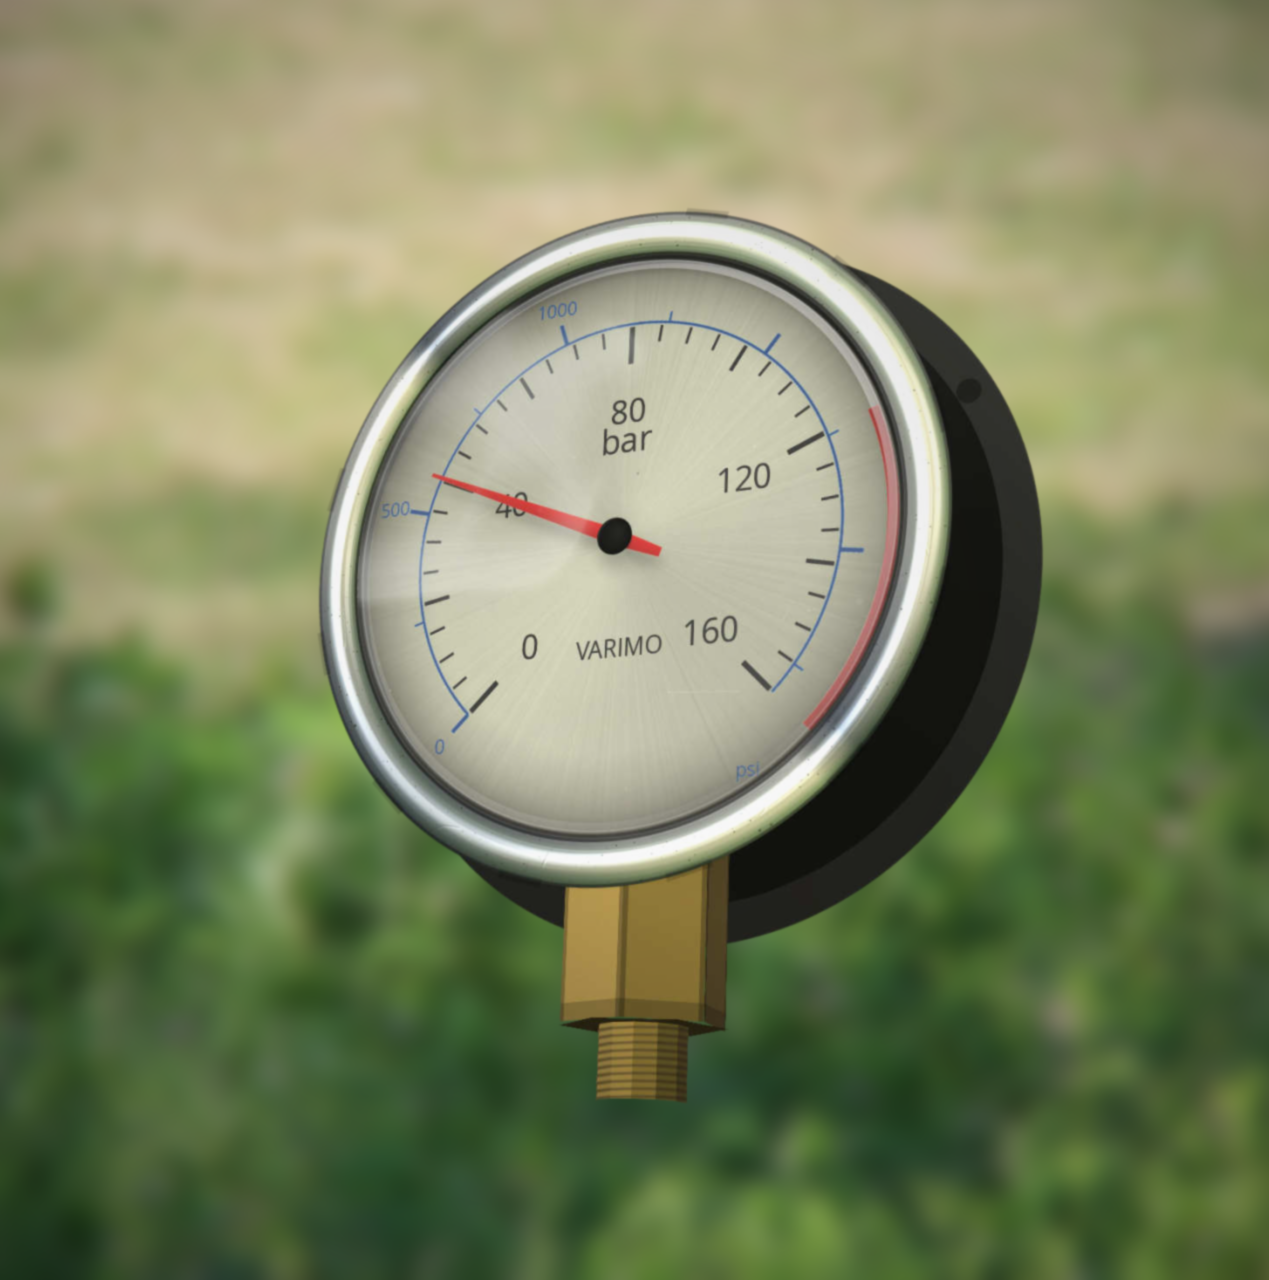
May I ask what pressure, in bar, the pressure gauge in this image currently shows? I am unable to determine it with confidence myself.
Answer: 40 bar
